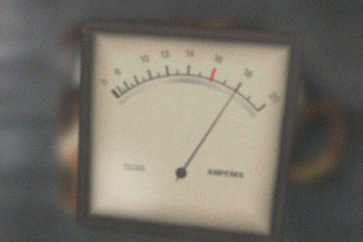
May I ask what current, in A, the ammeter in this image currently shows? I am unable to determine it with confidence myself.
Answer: 18 A
